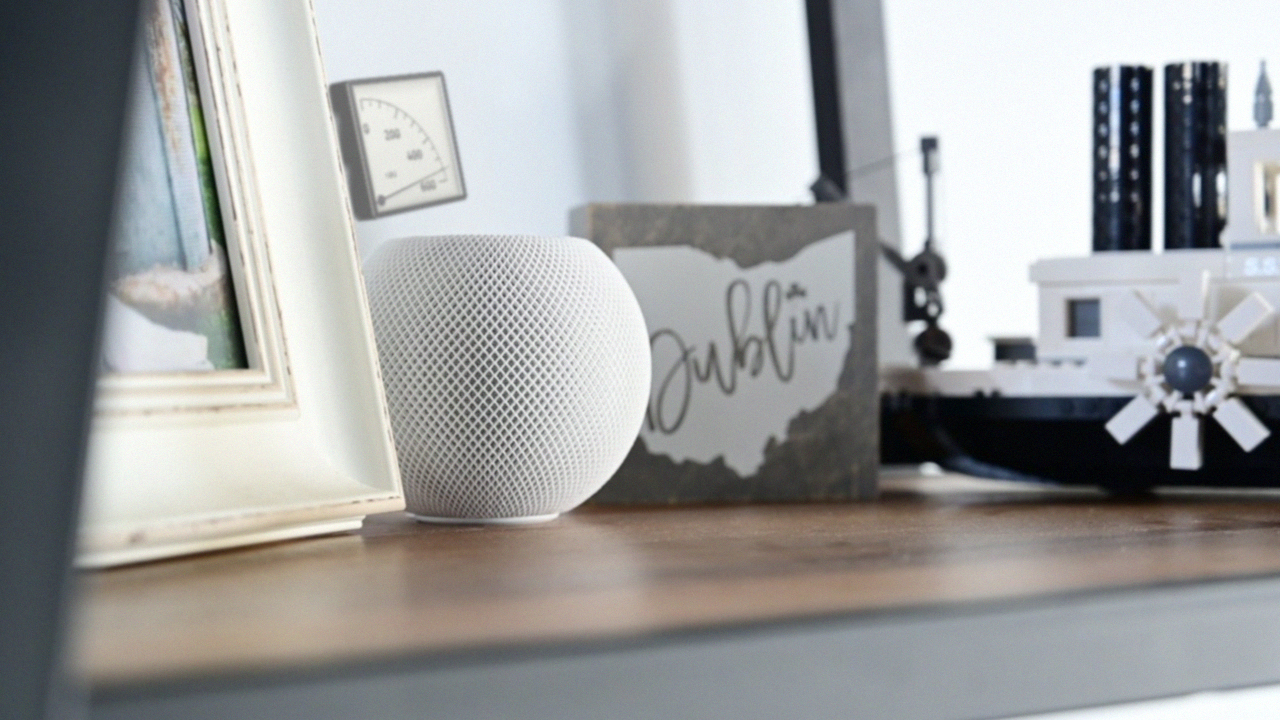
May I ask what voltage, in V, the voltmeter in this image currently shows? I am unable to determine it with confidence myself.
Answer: 550 V
